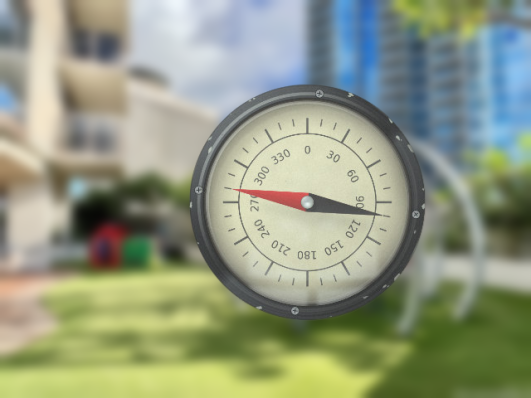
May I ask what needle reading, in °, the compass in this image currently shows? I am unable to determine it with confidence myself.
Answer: 280 °
